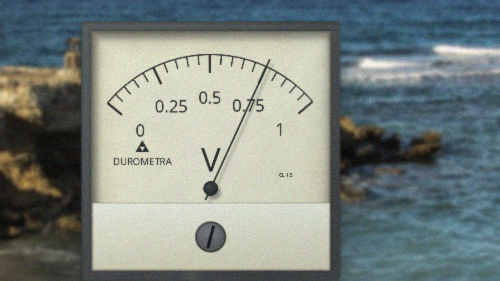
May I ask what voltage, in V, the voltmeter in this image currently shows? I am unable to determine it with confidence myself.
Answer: 0.75 V
